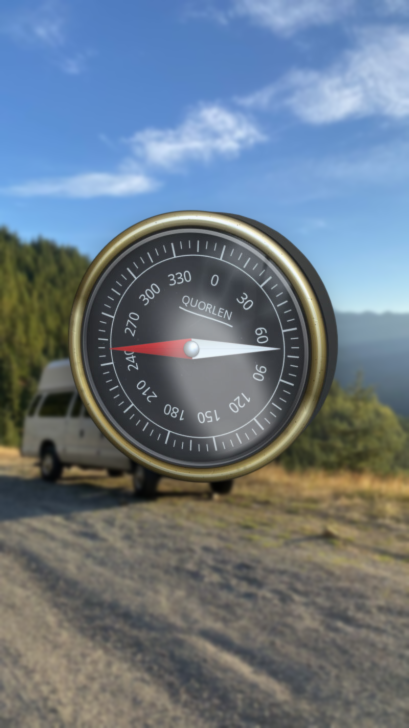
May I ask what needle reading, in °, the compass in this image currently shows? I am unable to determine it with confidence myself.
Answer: 250 °
